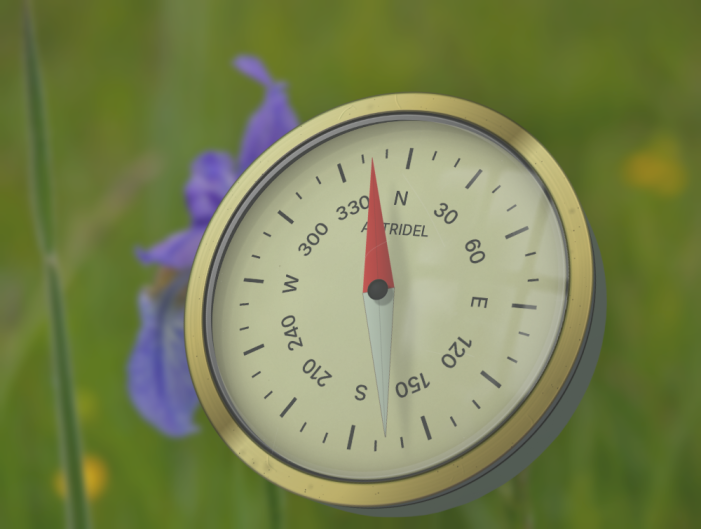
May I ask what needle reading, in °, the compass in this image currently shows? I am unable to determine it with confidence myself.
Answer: 345 °
